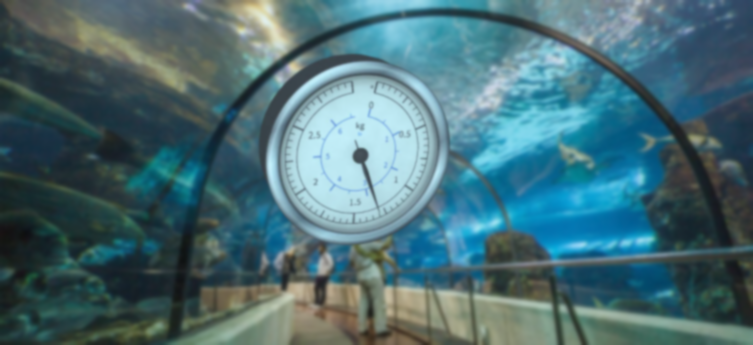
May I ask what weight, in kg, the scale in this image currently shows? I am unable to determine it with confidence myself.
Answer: 1.3 kg
